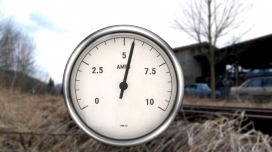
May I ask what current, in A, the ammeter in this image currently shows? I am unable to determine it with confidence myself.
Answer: 5.5 A
